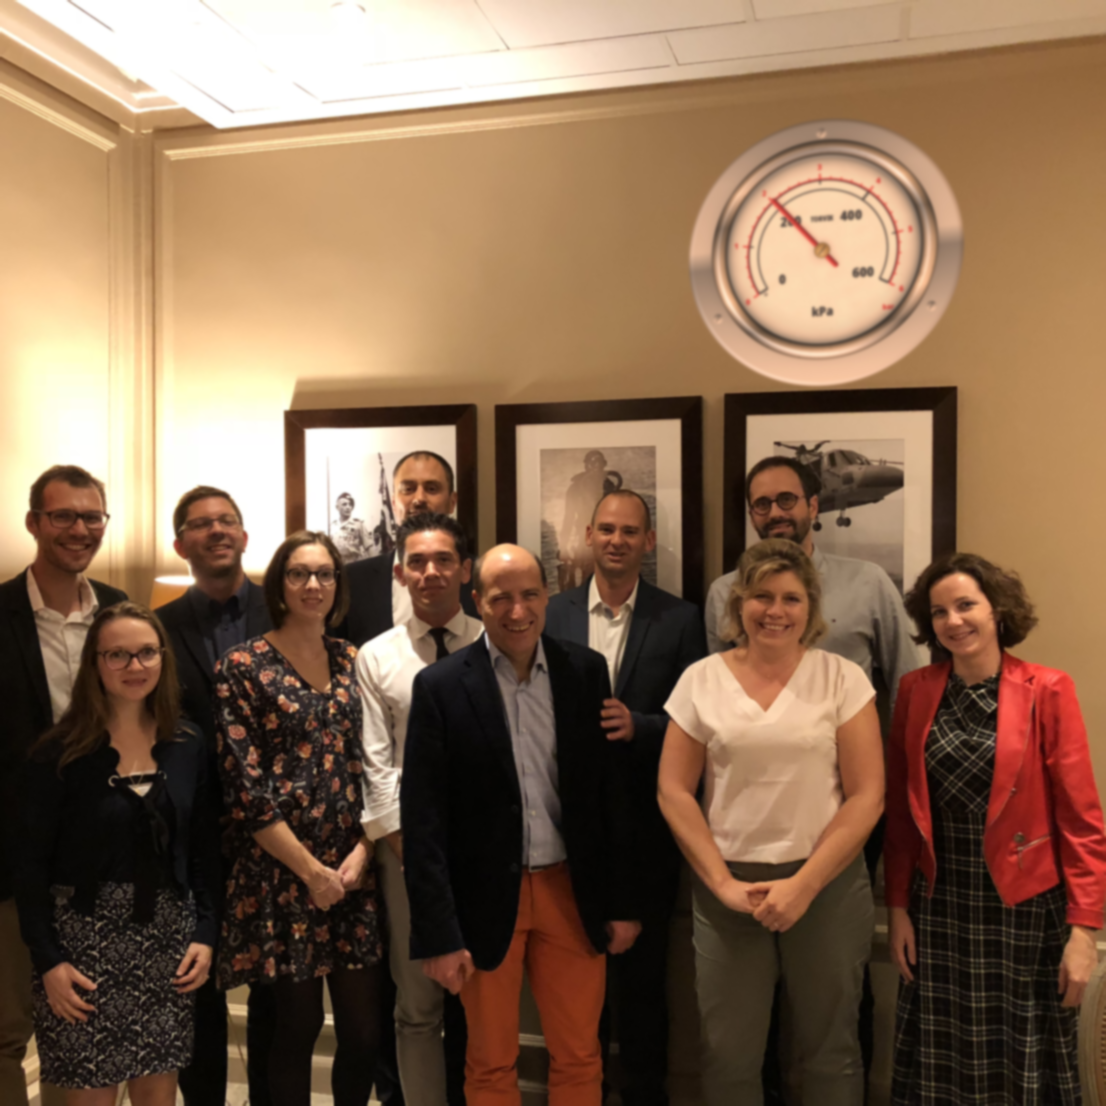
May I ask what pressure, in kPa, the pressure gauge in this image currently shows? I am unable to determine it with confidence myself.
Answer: 200 kPa
